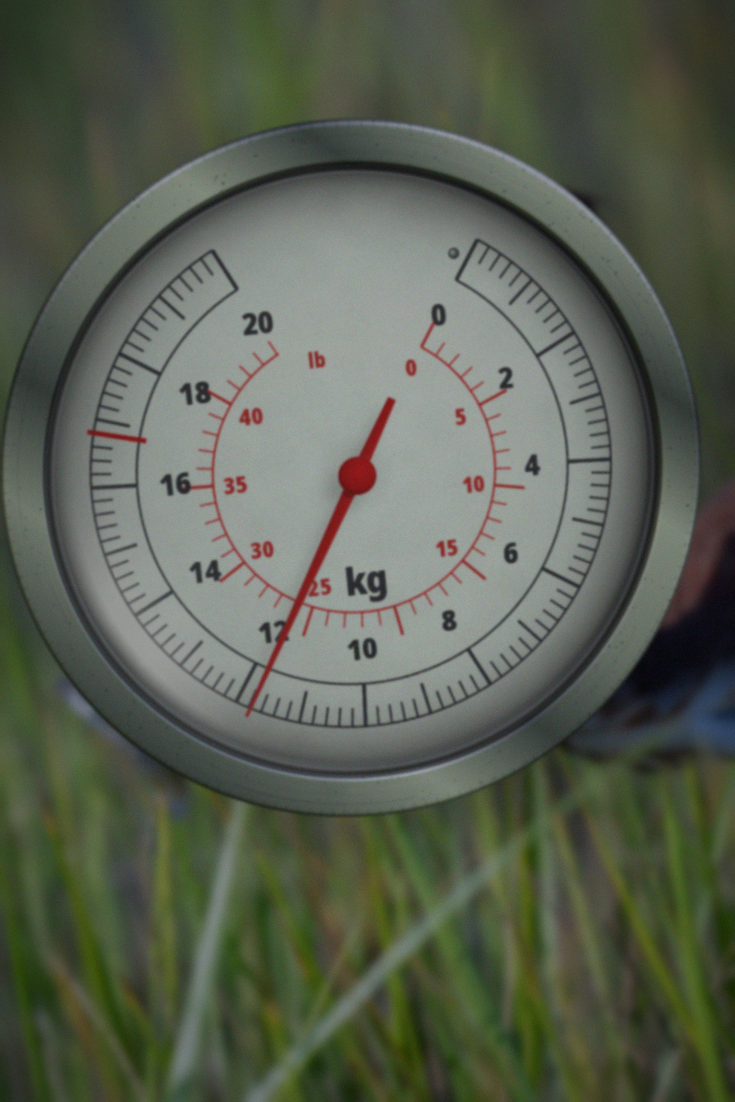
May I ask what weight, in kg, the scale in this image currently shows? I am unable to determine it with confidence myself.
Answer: 11.8 kg
